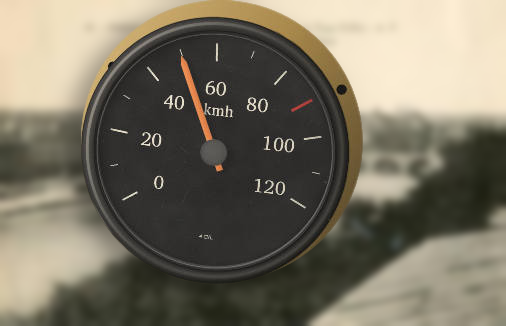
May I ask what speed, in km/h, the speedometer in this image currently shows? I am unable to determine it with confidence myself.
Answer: 50 km/h
